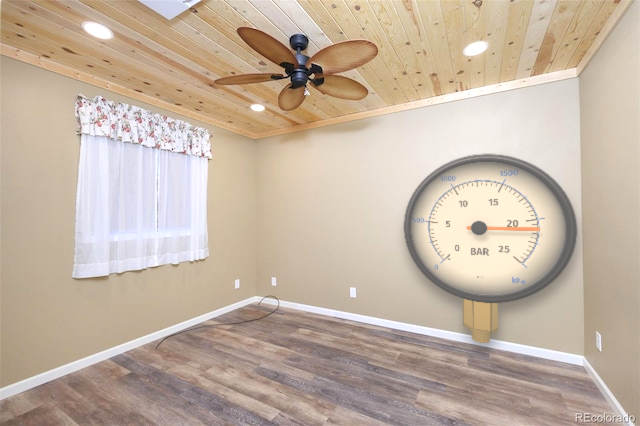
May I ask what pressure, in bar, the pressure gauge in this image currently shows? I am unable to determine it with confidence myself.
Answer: 21 bar
